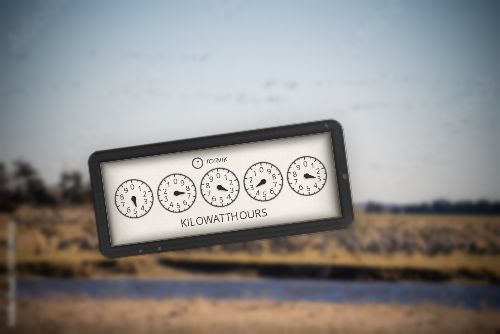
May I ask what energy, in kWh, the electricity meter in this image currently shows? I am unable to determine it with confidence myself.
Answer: 47333 kWh
